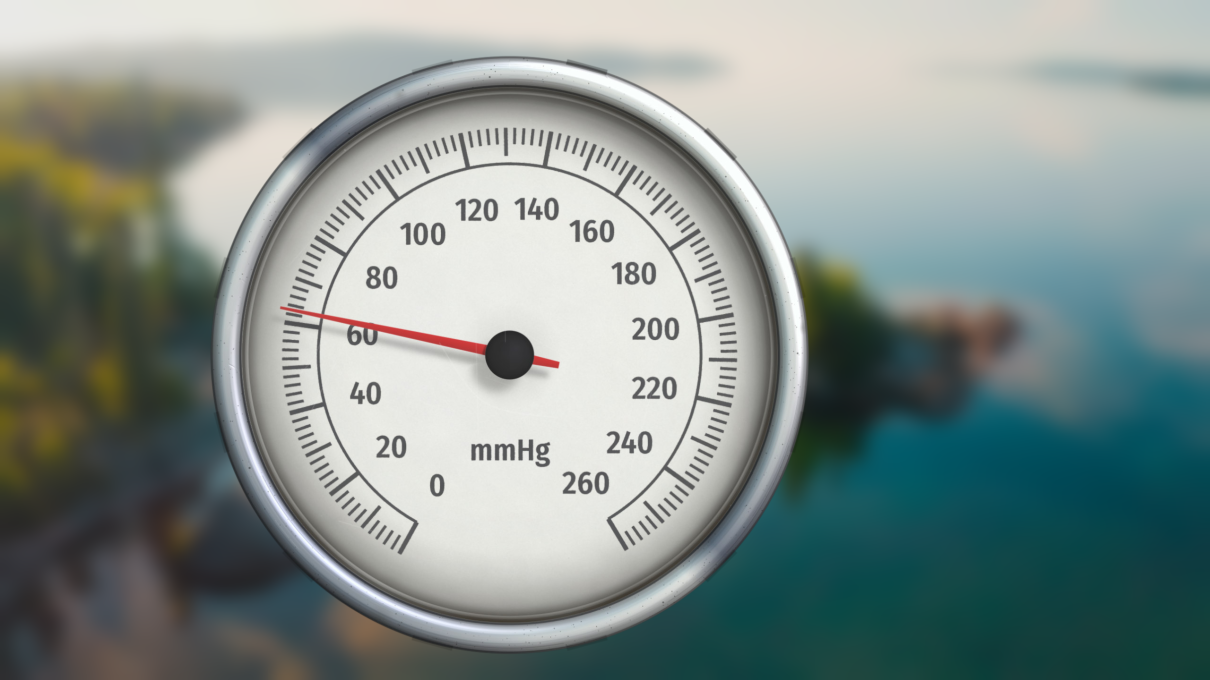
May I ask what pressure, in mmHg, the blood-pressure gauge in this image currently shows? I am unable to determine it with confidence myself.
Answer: 63 mmHg
